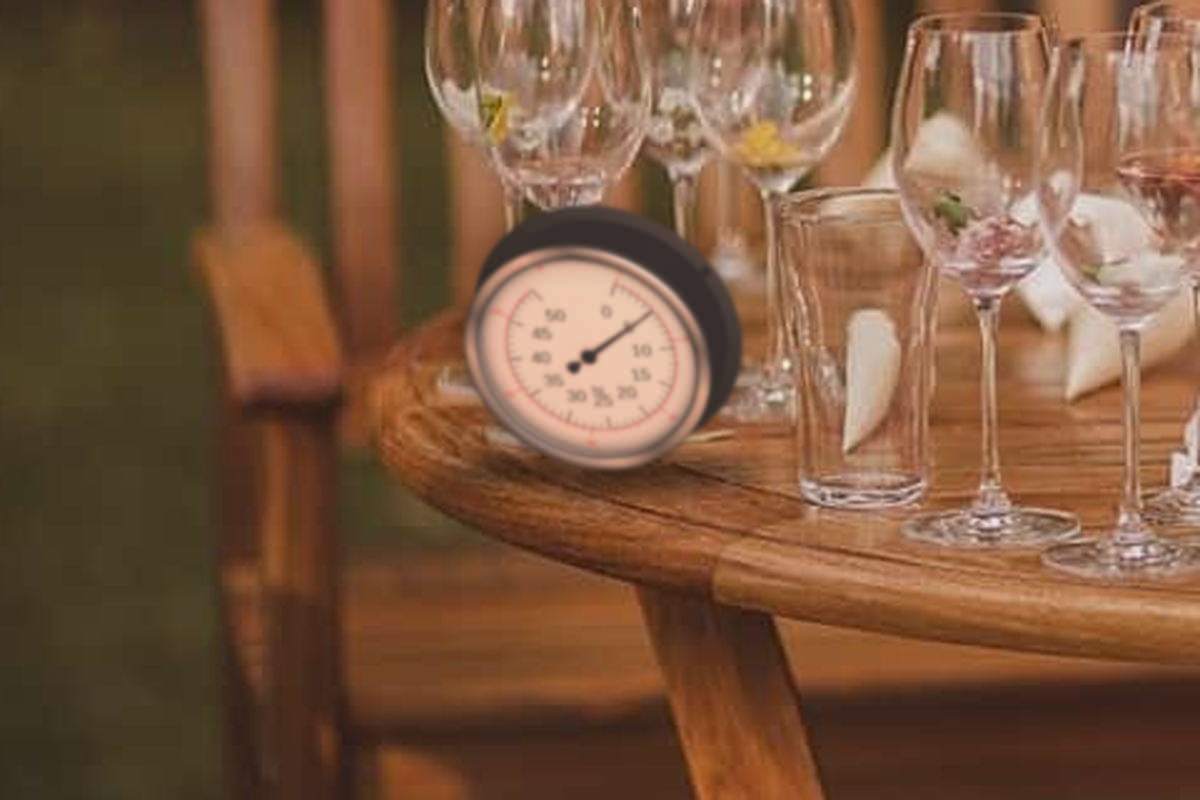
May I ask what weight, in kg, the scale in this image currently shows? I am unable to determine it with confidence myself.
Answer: 5 kg
